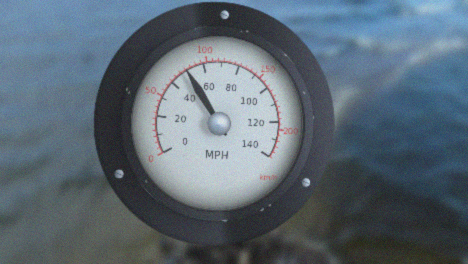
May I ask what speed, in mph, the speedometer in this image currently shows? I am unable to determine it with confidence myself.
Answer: 50 mph
